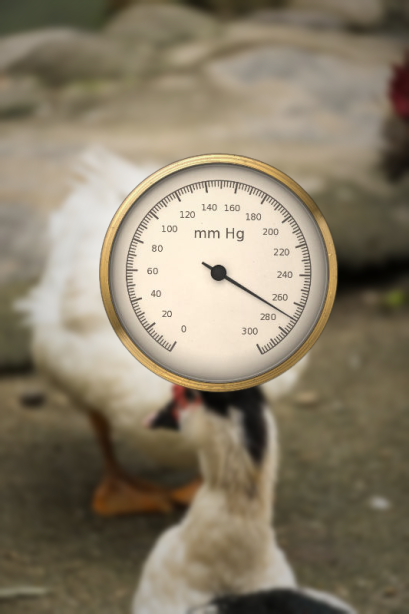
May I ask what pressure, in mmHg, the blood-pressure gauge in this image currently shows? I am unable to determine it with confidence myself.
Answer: 270 mmHg
